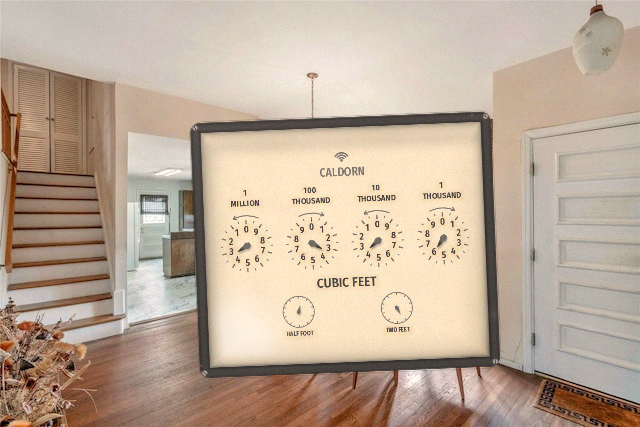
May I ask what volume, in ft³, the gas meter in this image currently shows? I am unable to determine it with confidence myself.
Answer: 333600 ft³
